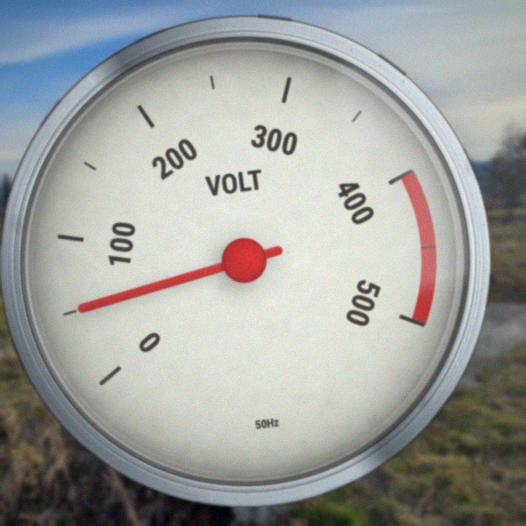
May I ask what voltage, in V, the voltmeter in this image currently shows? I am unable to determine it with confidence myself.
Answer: 50 V
